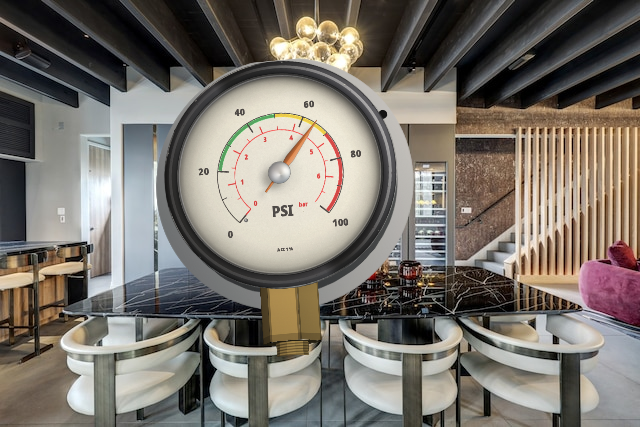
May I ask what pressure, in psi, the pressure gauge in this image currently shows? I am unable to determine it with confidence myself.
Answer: 65 psi
